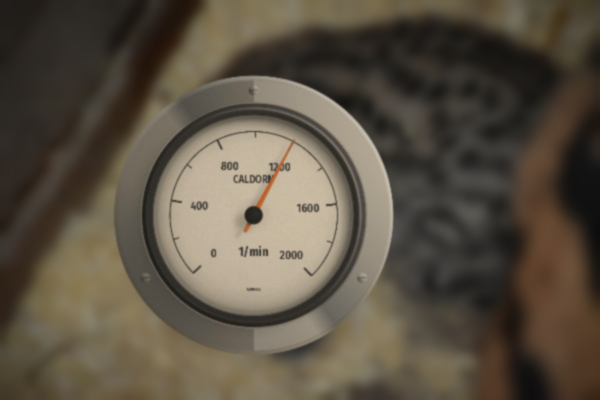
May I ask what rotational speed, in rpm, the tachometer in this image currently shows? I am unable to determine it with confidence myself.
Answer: 1200 rpm
